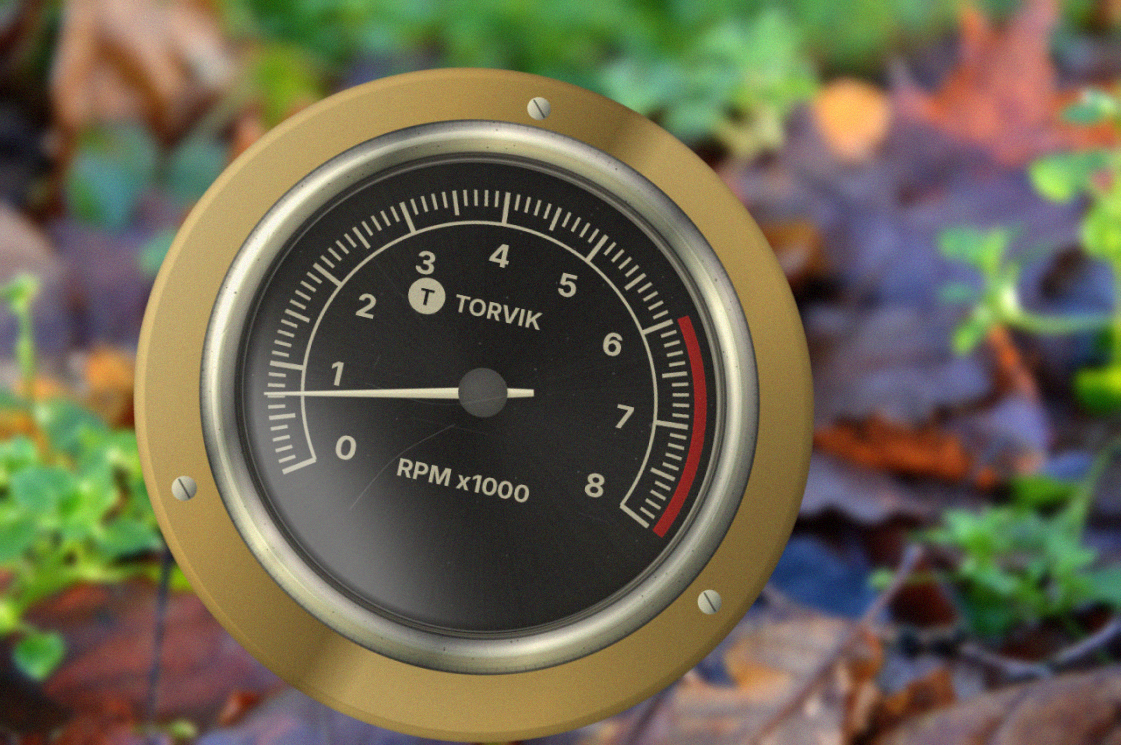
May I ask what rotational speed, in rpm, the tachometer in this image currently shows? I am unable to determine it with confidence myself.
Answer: 700 rpm
